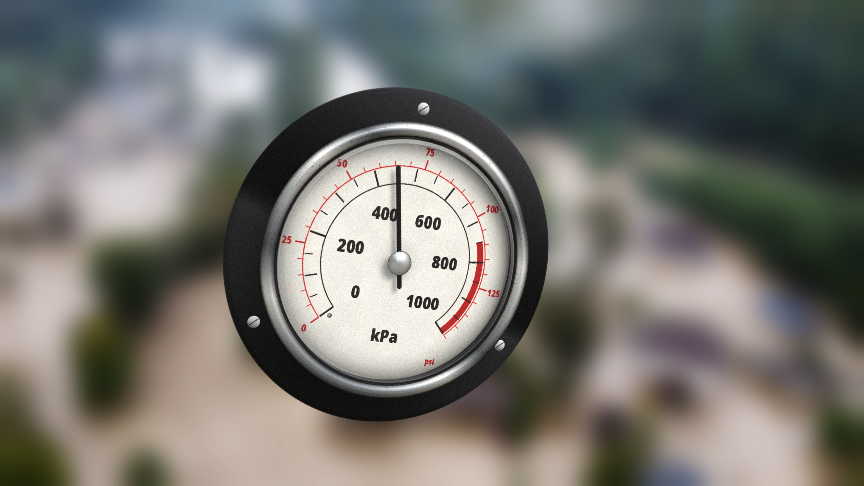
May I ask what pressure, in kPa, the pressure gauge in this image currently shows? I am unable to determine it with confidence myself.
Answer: 450 kPa
